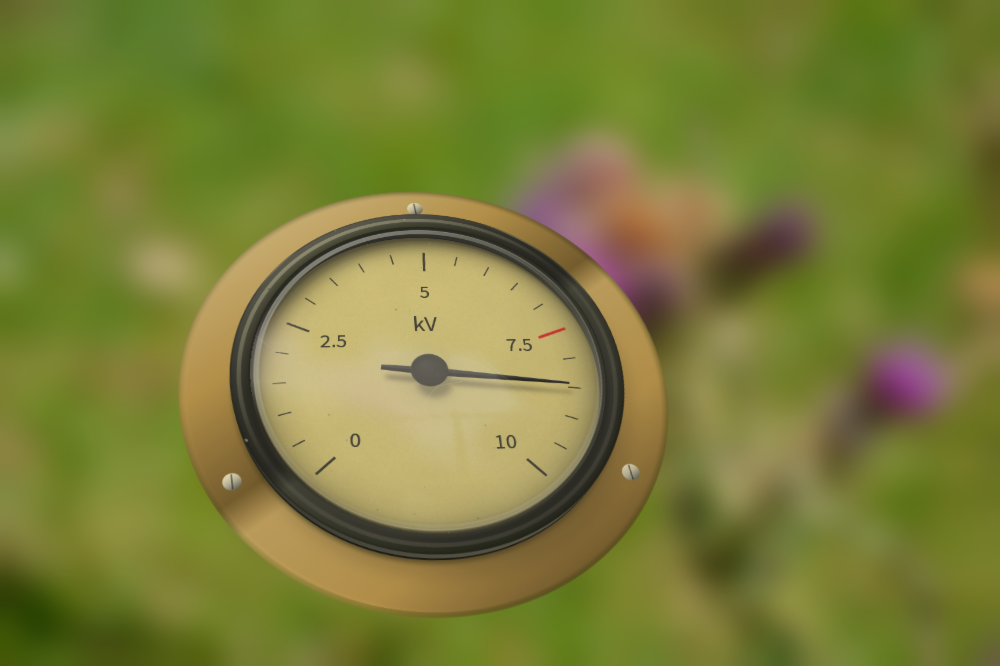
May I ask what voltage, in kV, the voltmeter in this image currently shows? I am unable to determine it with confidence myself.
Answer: 8.5 kV
